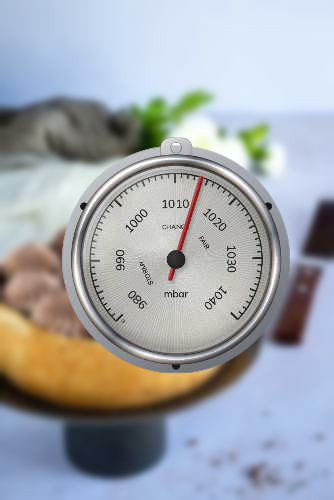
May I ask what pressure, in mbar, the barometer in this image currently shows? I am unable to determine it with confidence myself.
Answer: 1014 mbar
